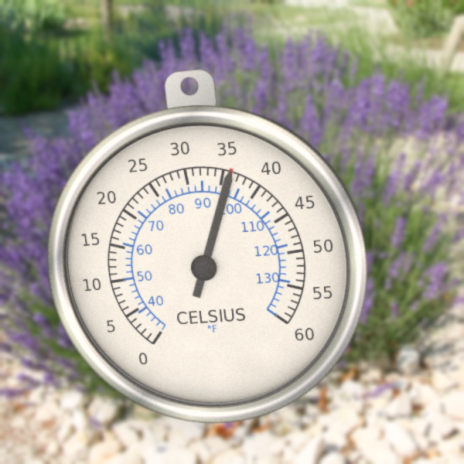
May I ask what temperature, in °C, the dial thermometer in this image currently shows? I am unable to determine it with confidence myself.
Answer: 36 °C
